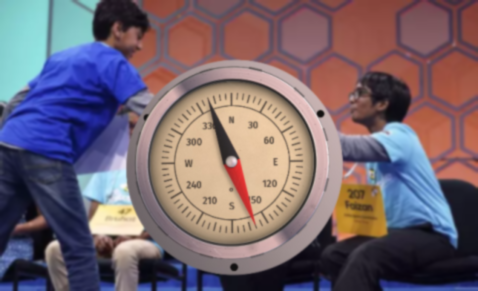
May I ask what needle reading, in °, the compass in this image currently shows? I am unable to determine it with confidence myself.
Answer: 160 °
